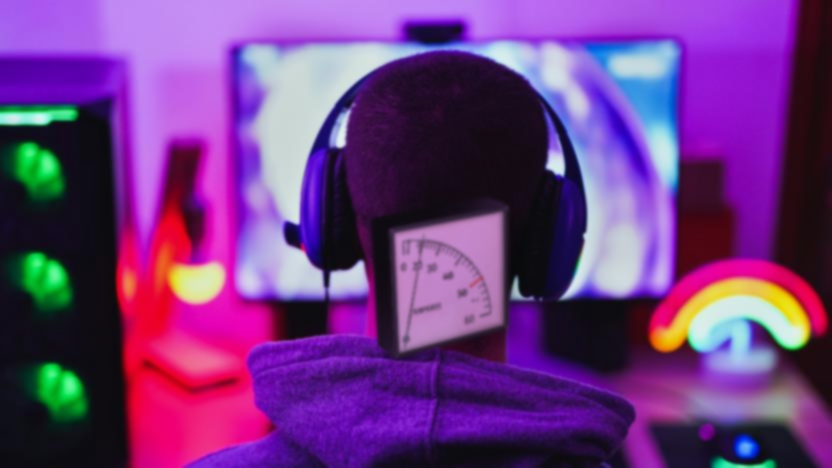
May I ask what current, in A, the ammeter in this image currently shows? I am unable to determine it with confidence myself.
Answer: 20 A
